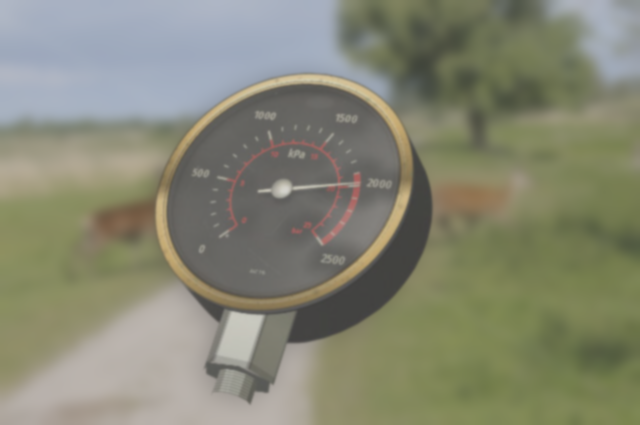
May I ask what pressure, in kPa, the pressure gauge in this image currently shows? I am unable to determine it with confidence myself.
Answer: 2000 kPa
